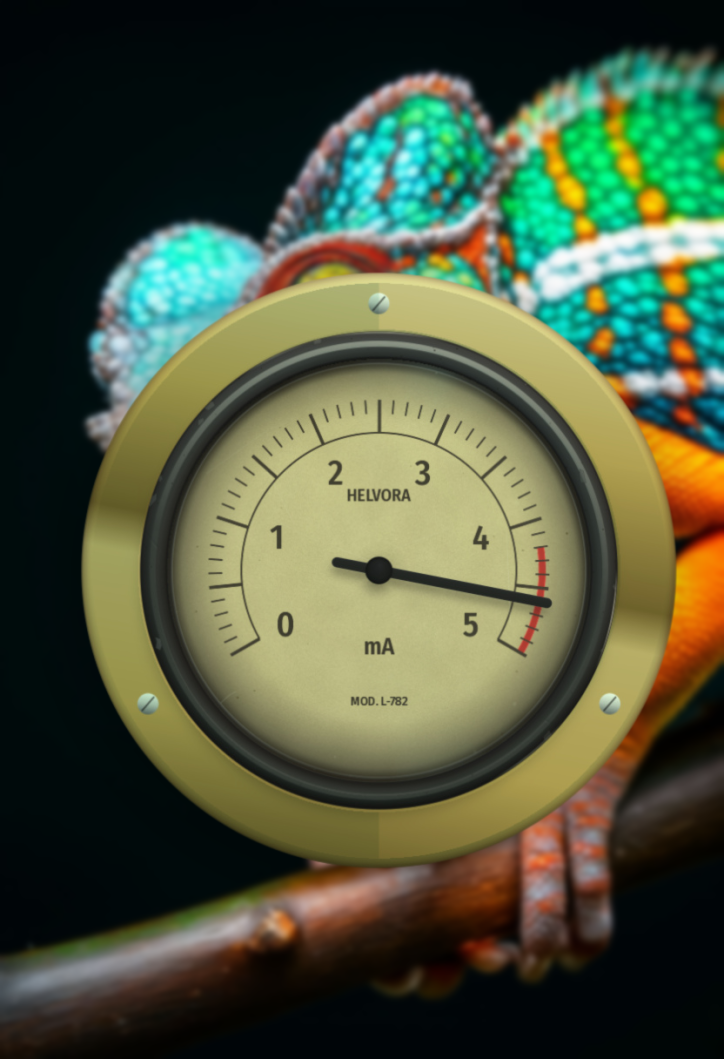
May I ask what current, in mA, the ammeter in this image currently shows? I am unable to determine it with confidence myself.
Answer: 4.6 mA
